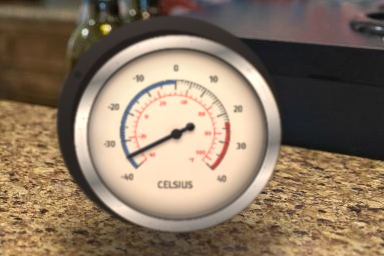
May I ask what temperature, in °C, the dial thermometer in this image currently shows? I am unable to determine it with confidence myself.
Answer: -35 °C
